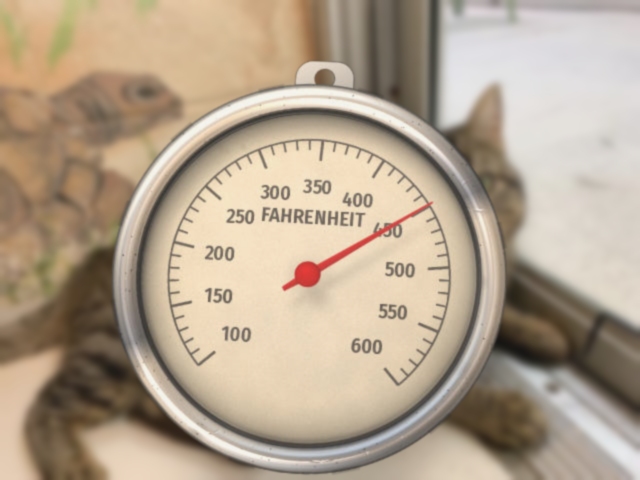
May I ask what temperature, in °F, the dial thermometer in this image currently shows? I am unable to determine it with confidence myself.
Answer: 450 °F
